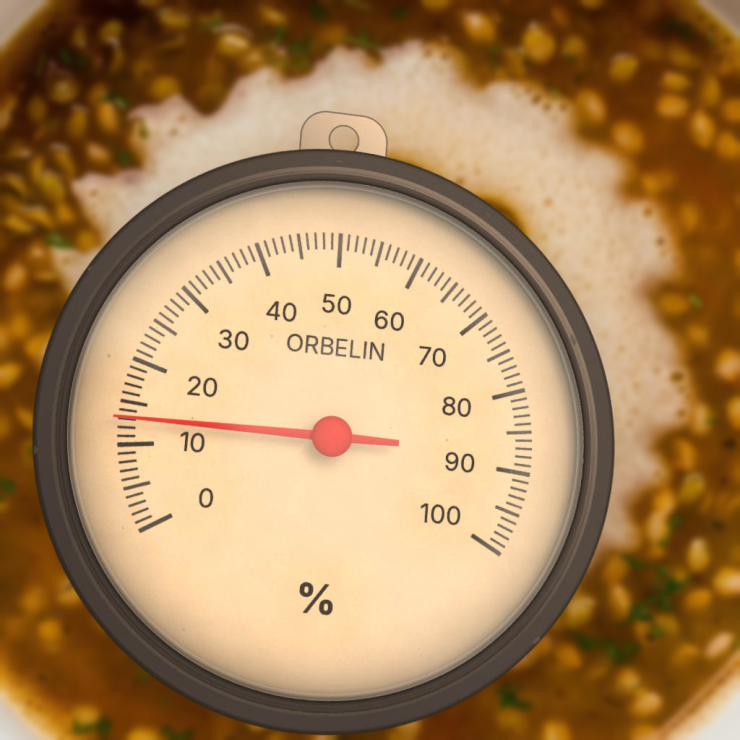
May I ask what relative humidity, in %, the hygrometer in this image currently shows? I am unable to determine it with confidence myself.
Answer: 13 %
